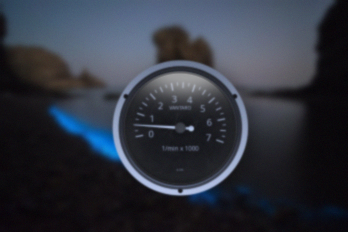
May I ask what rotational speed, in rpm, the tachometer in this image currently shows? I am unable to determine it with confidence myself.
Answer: 500 rpm
